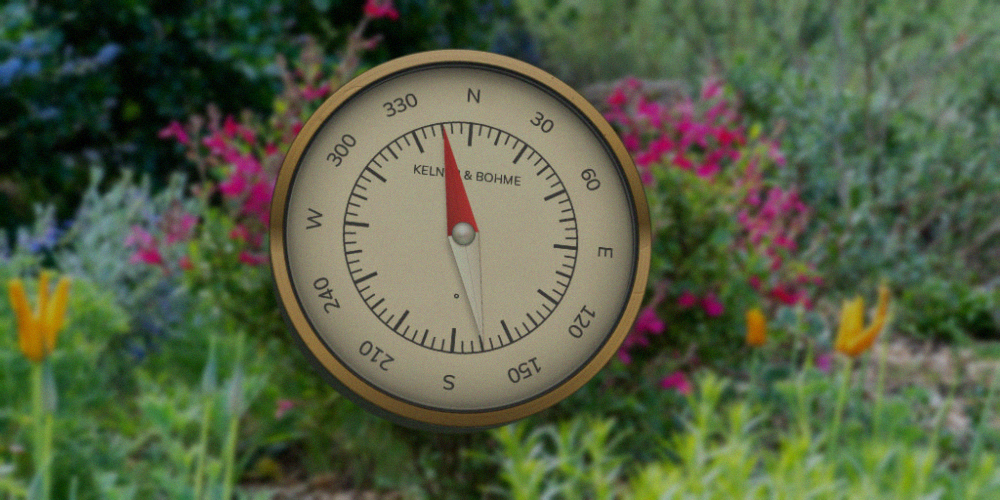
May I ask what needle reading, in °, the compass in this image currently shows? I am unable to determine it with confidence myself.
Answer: 345 °
